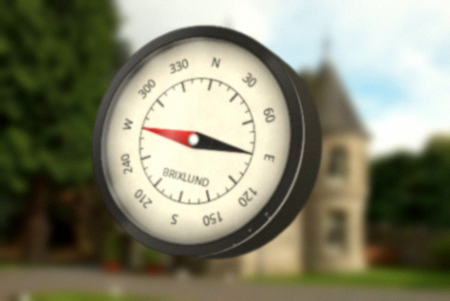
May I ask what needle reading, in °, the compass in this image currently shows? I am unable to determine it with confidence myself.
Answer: 270 °
